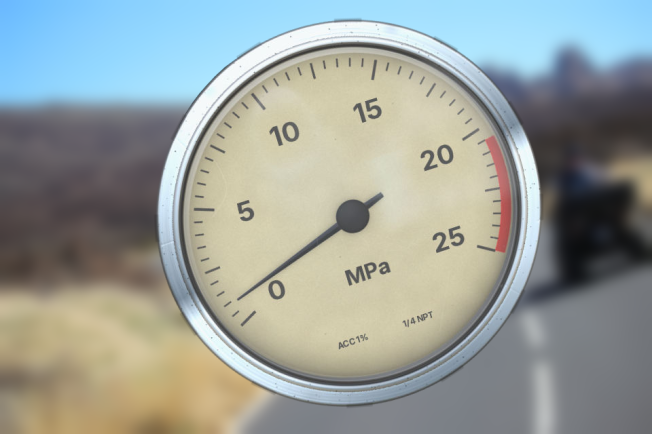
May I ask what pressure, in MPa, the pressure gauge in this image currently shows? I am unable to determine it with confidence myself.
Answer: 1 MPa
